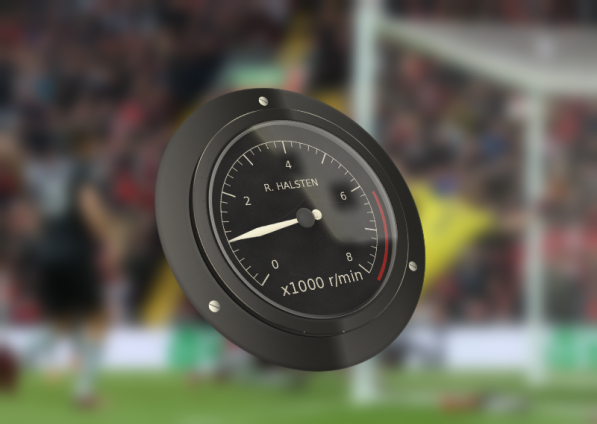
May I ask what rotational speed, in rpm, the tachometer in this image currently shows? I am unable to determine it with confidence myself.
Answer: 1000 rpm
